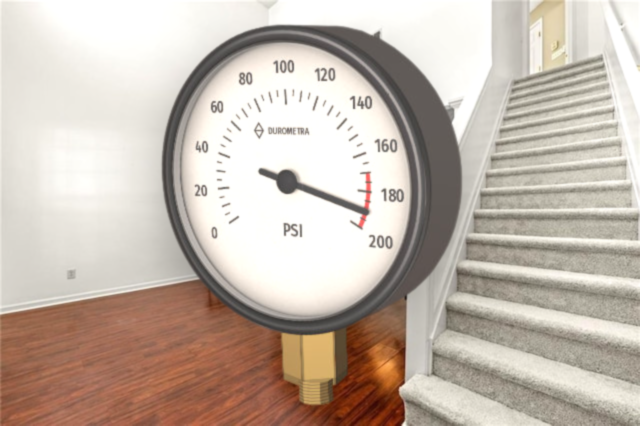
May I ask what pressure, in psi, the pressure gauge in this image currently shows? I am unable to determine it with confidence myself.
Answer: 190 psi
